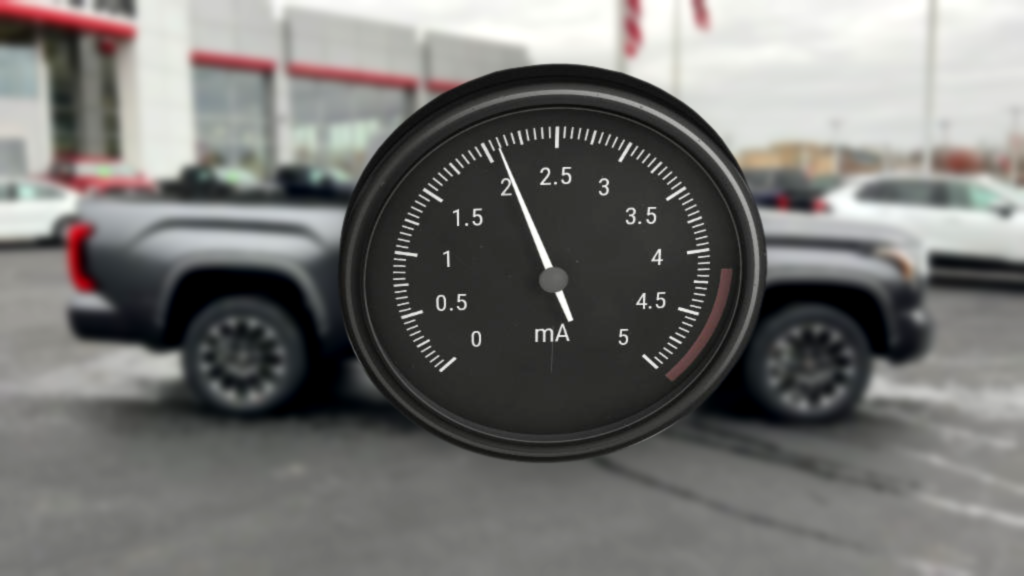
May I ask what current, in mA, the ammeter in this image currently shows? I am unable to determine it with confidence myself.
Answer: 2.1 mA
